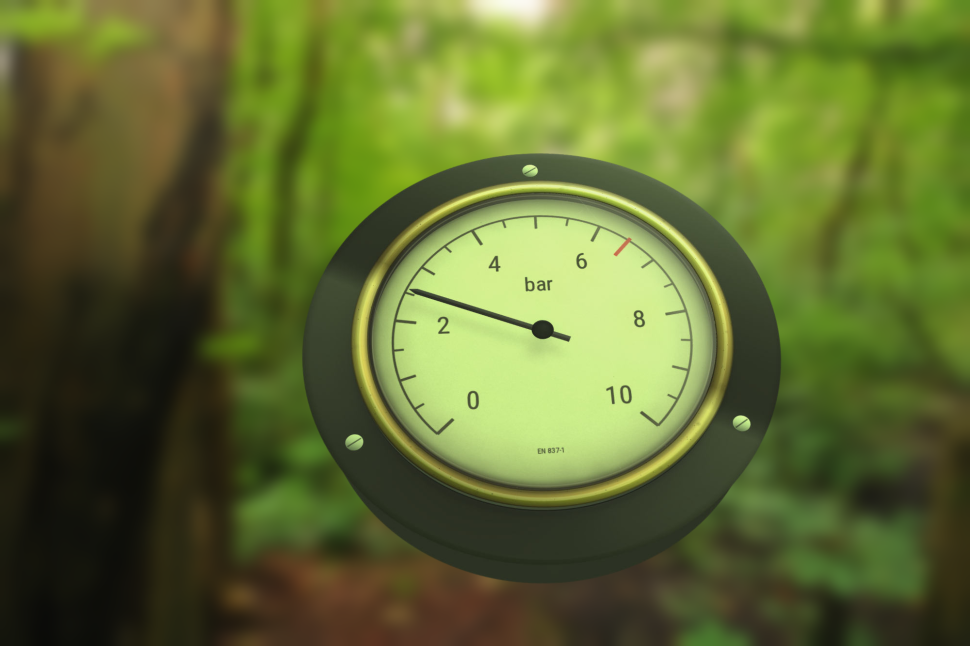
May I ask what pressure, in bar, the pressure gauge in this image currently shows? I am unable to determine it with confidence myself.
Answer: 2.5 bar
